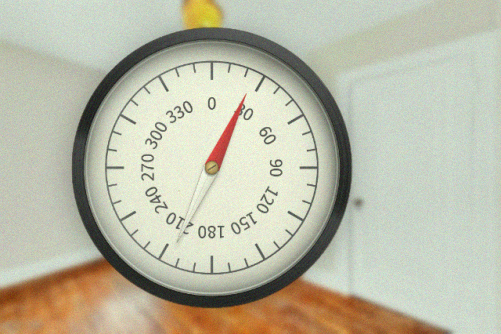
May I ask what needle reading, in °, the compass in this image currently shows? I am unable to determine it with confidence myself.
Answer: 25 °
